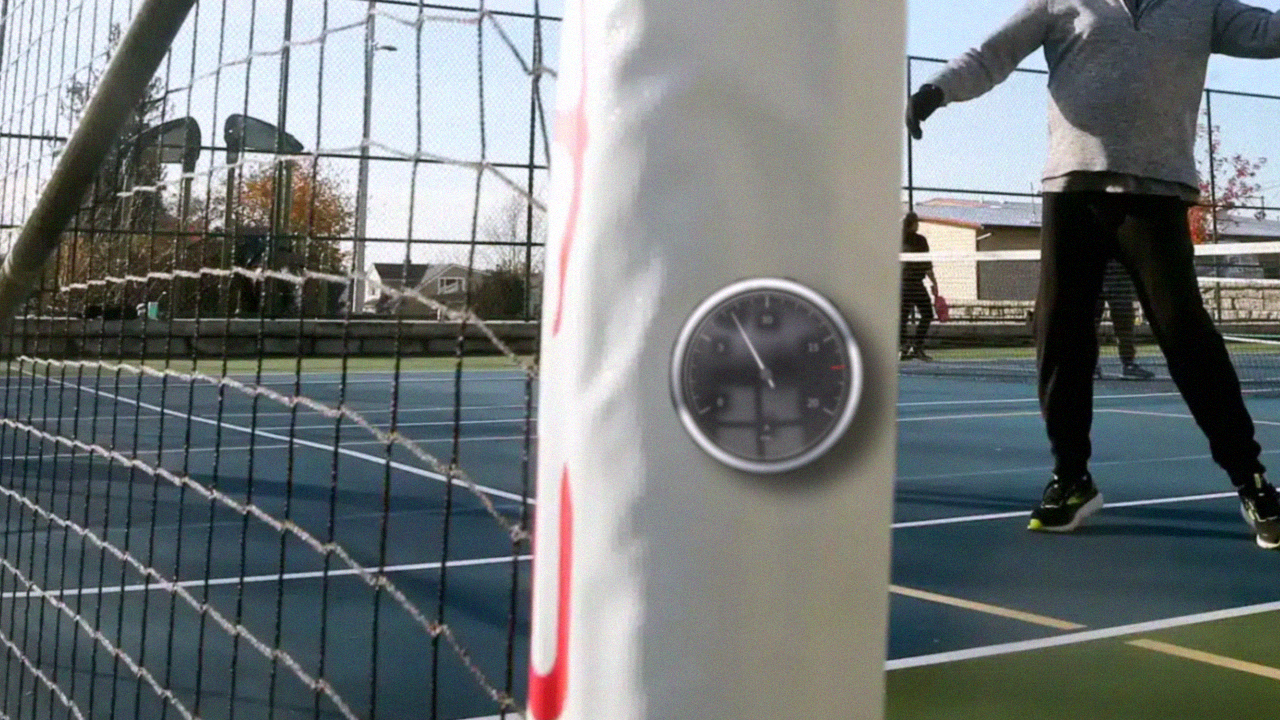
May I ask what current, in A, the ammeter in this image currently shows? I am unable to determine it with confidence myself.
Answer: 7.5 A
